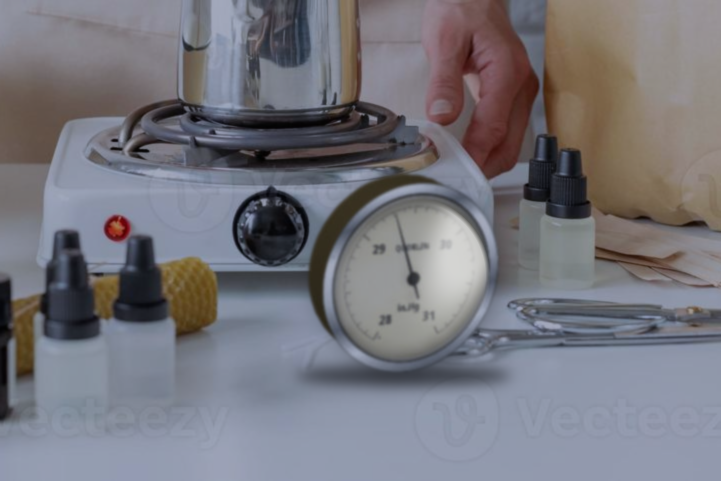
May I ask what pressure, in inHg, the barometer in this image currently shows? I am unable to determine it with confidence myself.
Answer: 29.3 inHg
